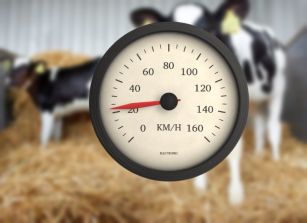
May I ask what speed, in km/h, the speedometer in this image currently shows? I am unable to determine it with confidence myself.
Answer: 22.5 km/h
